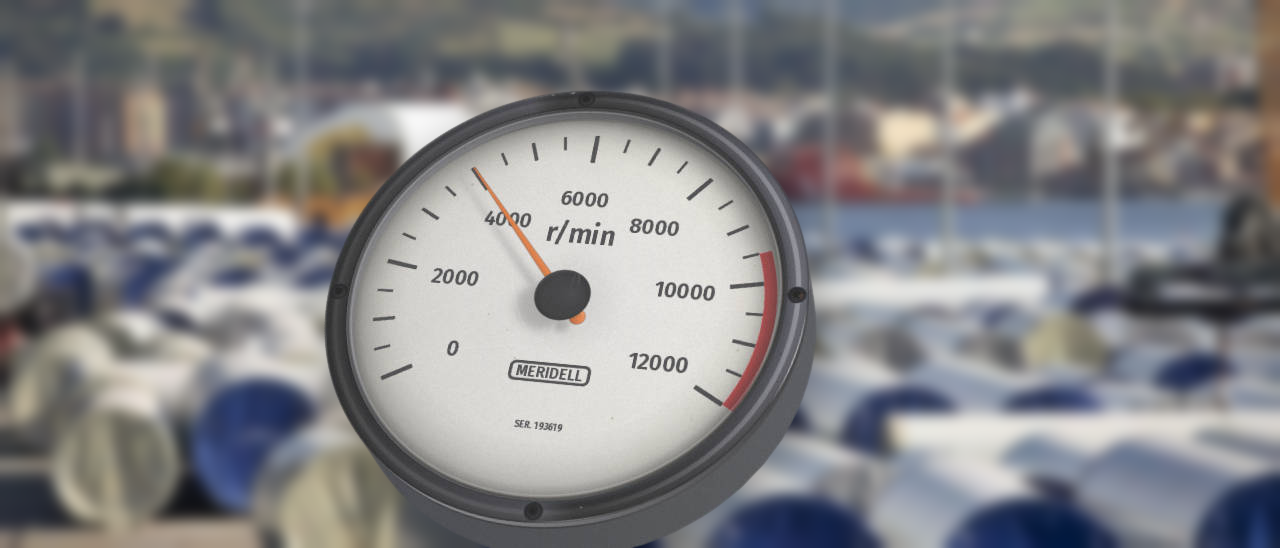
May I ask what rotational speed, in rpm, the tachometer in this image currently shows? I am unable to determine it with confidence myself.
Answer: 4000 rpm
